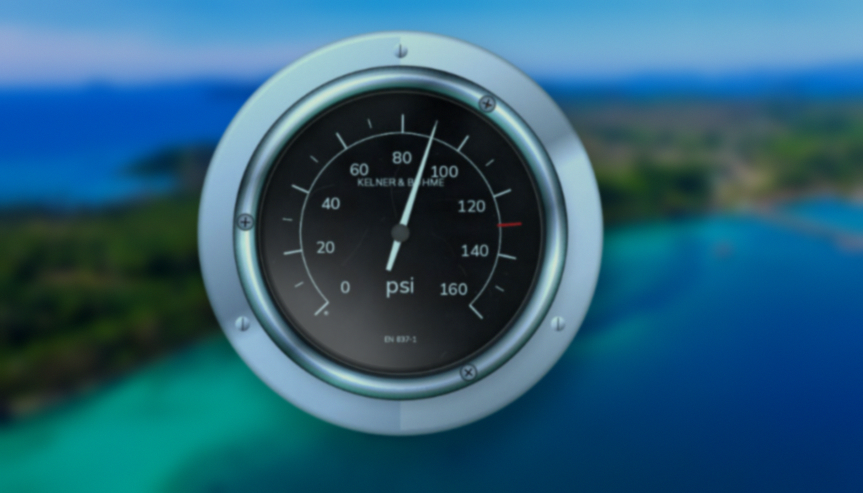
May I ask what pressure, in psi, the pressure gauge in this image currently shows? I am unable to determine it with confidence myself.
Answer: 90 psi
